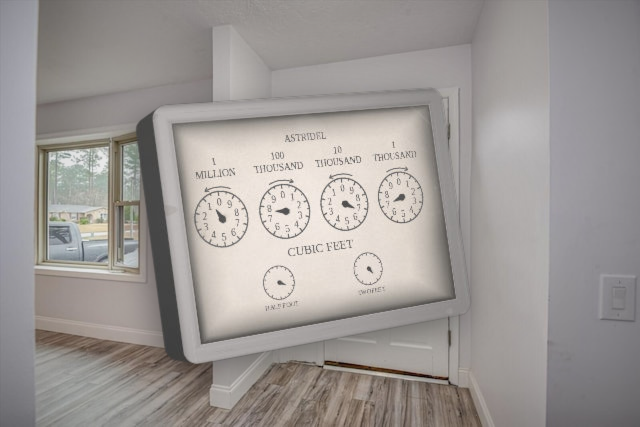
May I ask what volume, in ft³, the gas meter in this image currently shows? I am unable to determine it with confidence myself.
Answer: 76700 ft³
